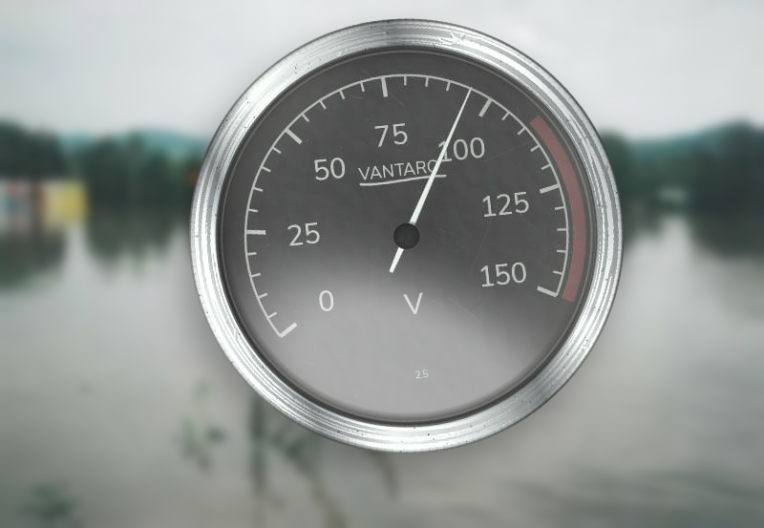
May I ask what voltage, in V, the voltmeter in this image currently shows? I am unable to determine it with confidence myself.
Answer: 95 V
